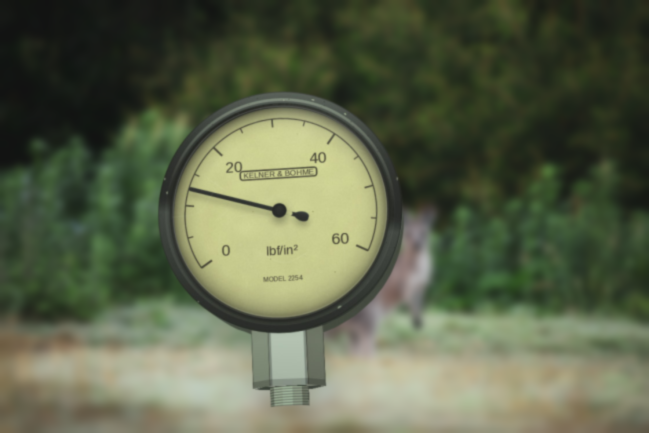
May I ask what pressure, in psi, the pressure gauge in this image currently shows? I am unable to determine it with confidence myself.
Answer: 12.5 psi
